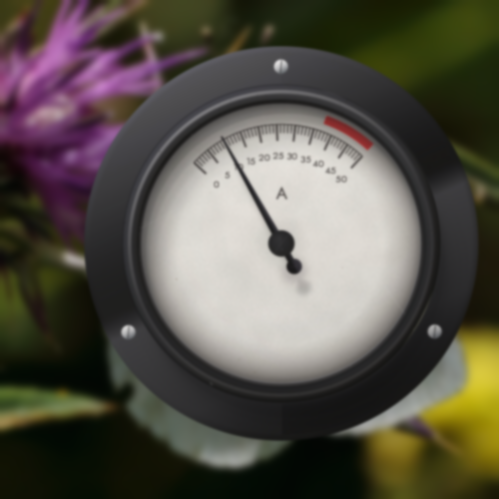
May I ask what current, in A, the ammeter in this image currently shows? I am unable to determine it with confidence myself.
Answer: 10 A
